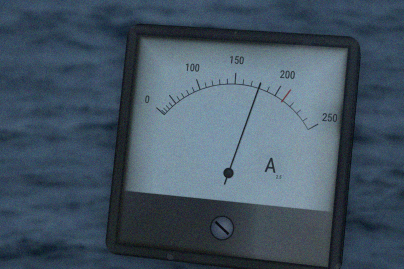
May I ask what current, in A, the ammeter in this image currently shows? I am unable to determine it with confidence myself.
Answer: 180 A
